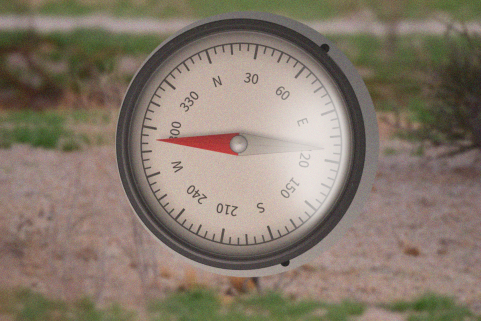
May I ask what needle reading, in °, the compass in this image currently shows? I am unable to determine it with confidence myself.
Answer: 292.5 °
